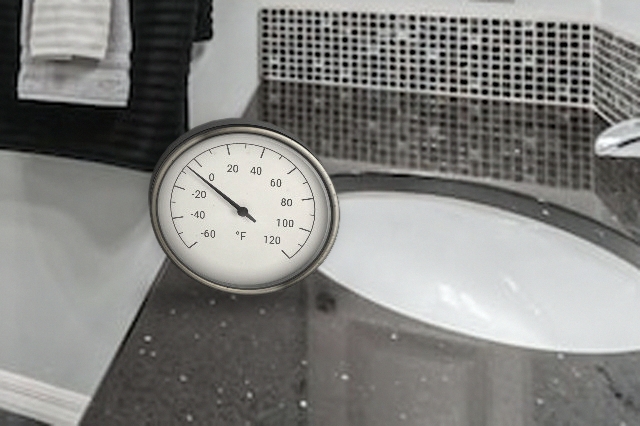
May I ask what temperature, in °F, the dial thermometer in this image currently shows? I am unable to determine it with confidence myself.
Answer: -5 °F
